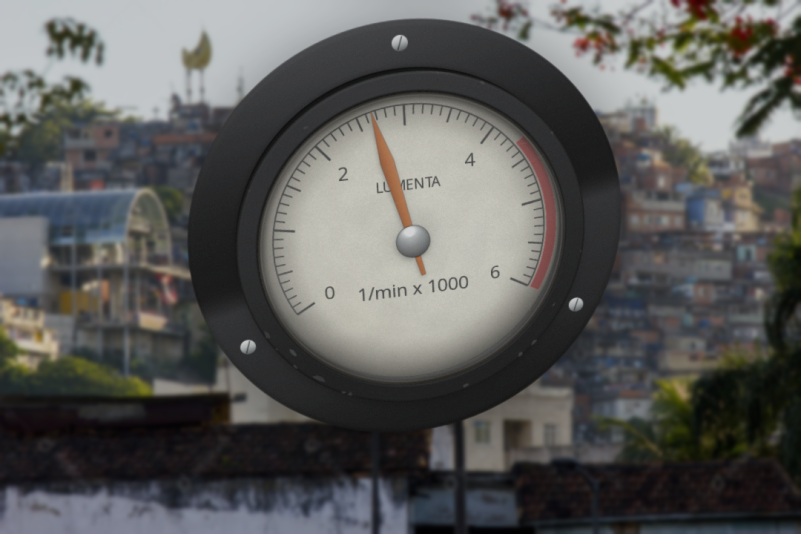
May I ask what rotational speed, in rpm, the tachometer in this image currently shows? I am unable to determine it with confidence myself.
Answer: 2650 rpm
